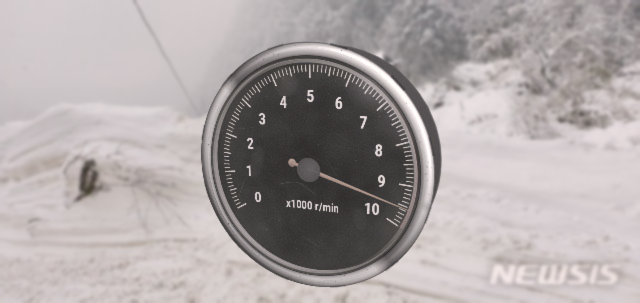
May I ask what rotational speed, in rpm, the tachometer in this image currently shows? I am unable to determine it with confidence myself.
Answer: 9500 rpm
